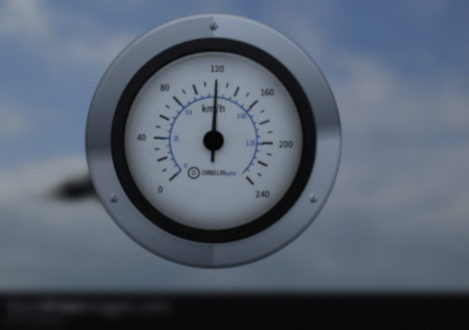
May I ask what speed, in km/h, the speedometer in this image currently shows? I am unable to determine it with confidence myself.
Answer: 120 km/h
